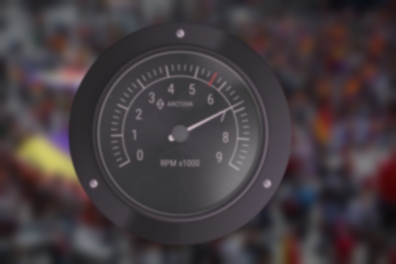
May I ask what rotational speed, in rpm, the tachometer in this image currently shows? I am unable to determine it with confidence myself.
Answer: 6800 rpm
